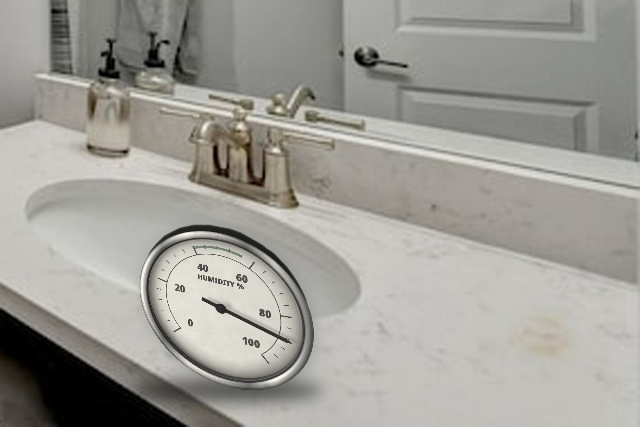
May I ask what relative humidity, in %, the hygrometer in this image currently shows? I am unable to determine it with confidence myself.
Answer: 88 %
